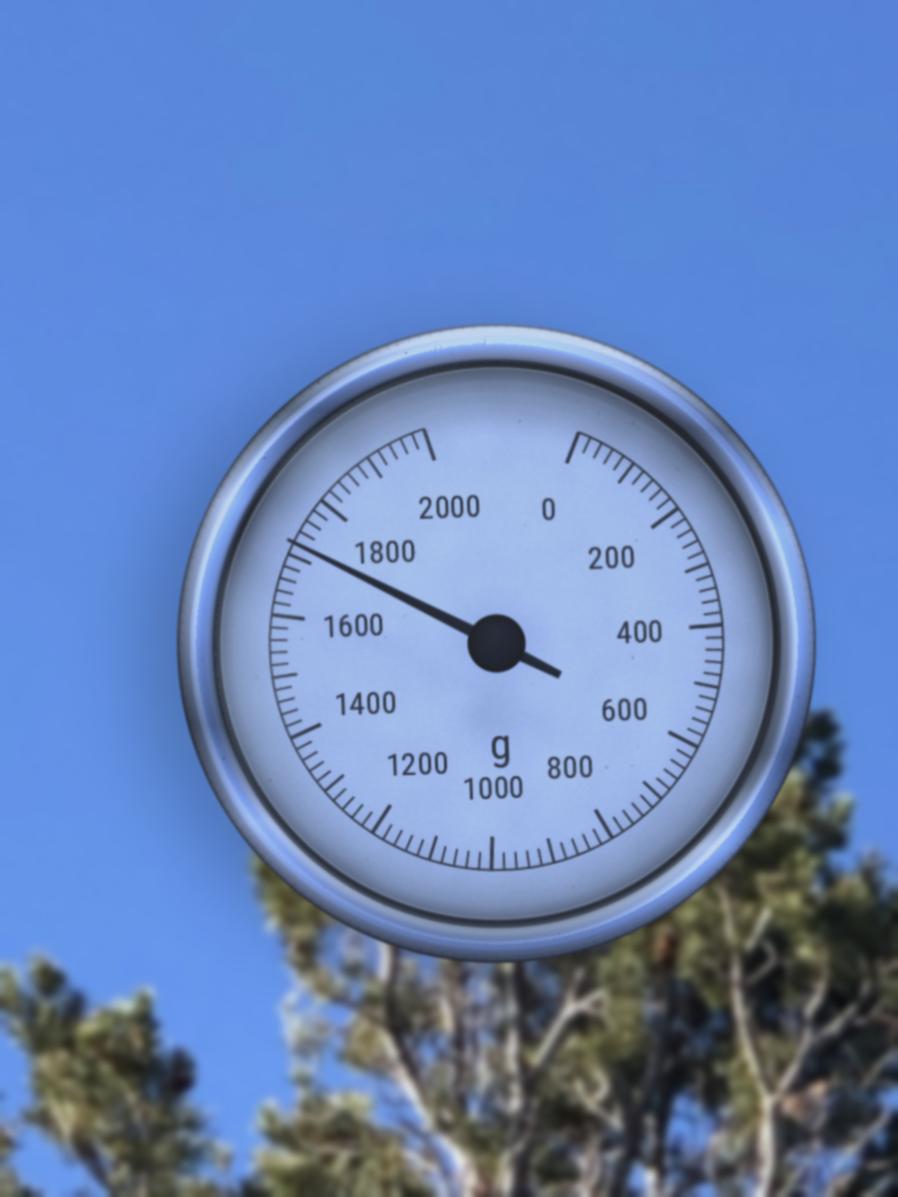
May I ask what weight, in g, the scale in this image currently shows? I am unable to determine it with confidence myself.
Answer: 1720 g
